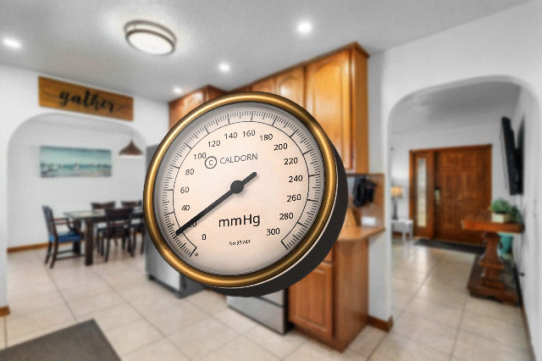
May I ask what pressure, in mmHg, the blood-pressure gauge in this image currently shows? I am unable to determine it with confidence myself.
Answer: 20 mmHg
